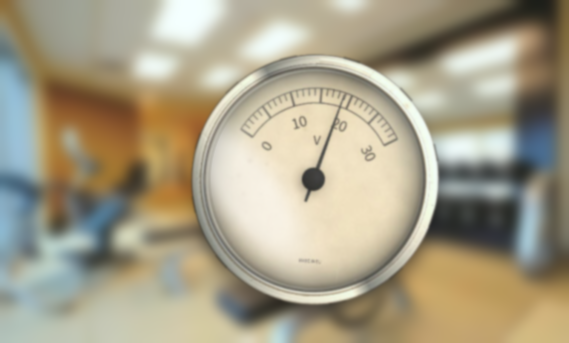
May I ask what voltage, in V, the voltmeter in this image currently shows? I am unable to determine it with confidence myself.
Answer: 19 V
